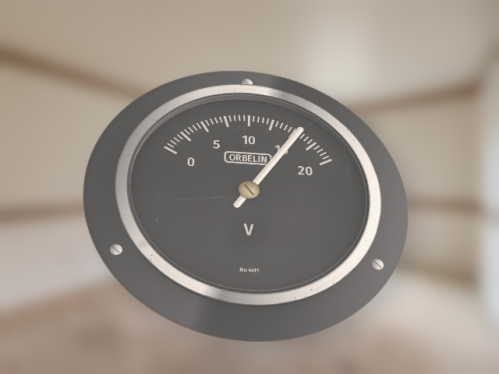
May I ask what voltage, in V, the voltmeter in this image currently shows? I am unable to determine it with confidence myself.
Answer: 15.5 V
